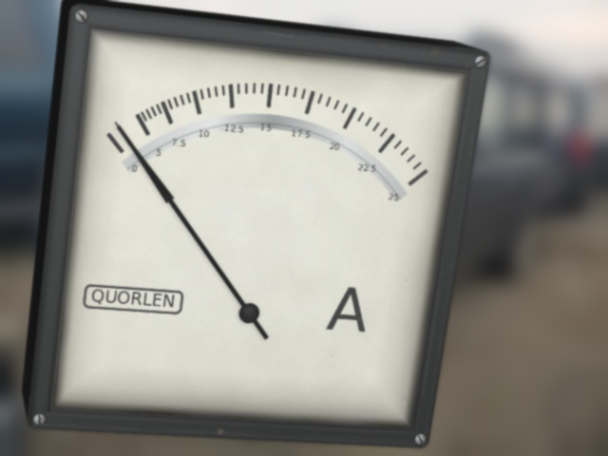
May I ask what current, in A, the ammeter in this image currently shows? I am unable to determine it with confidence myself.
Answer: 2.5 A
